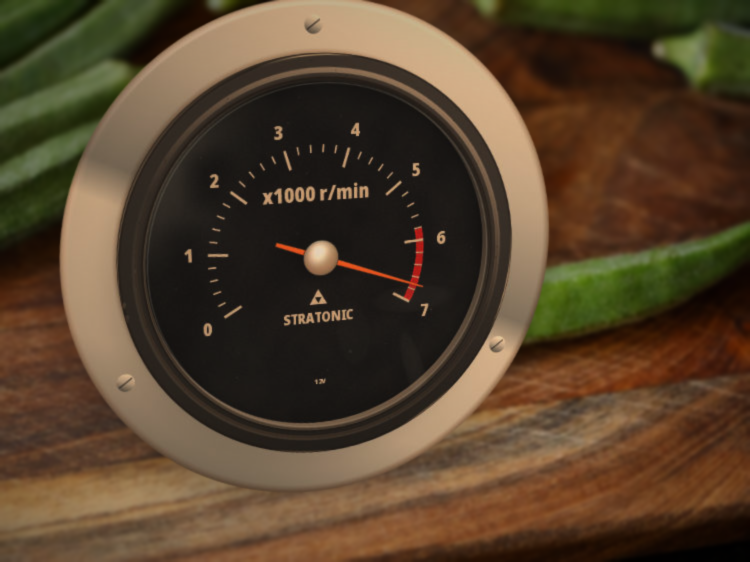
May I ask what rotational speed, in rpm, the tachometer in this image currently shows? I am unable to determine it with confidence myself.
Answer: 6700 rpm
